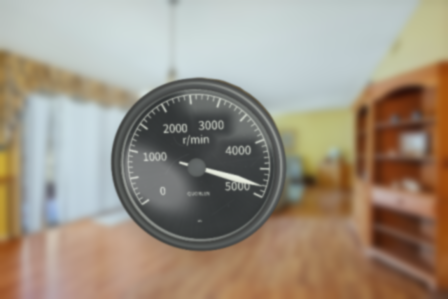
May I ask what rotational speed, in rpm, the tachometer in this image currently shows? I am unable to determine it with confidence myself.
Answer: 4800 rpm
